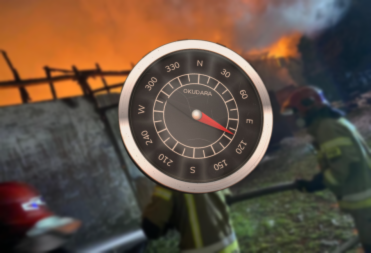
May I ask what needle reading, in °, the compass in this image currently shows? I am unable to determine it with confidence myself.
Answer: 112.5 °
